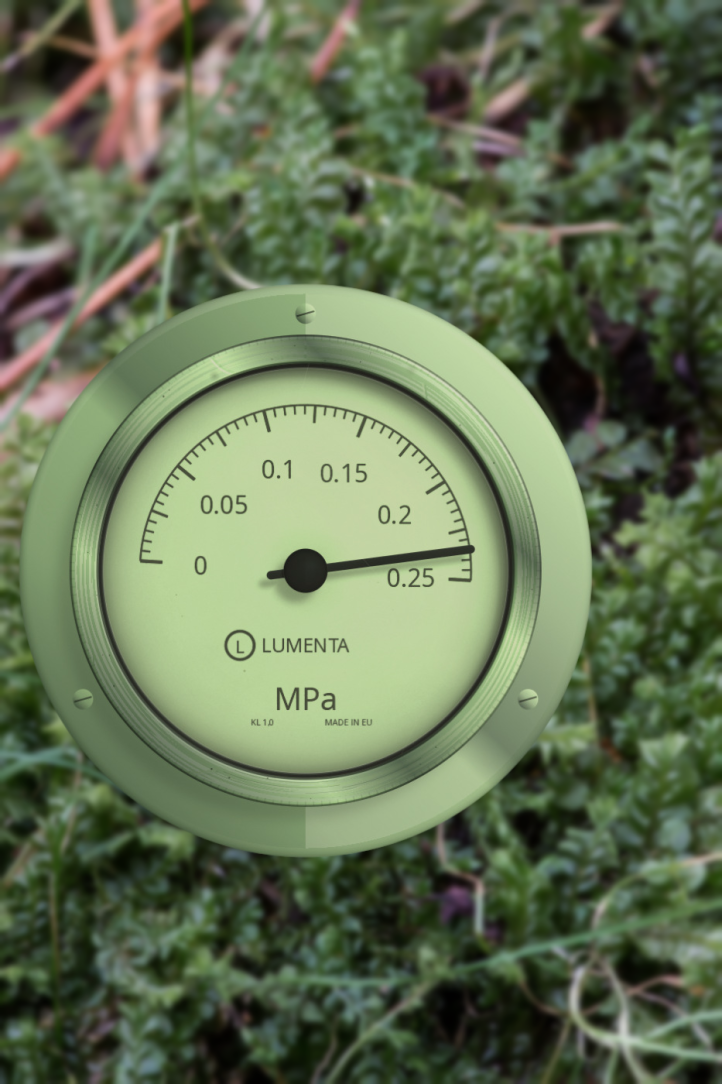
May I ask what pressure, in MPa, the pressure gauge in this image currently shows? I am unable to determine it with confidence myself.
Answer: 0.235 MPa
